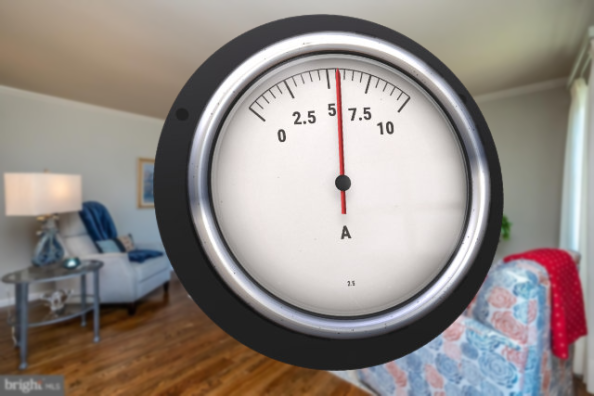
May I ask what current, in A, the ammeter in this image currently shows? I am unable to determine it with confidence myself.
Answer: 5.5 A
